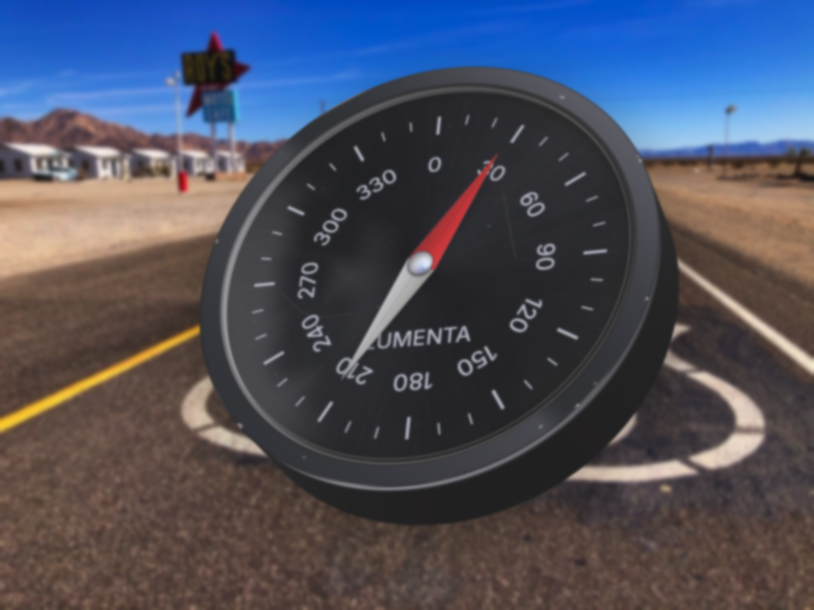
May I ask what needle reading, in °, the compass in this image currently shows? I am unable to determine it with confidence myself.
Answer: 30 °
